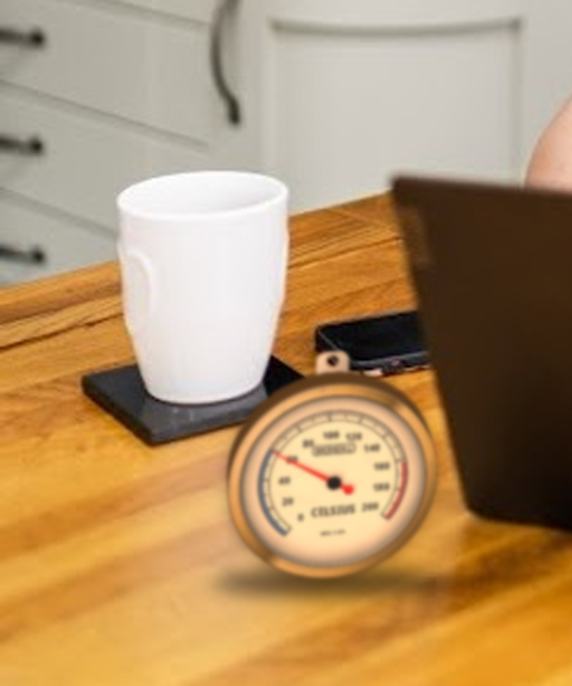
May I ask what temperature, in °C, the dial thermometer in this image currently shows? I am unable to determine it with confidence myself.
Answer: 60 °C
